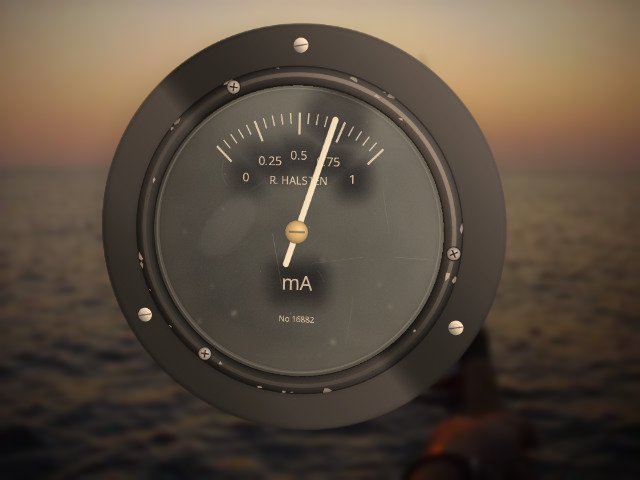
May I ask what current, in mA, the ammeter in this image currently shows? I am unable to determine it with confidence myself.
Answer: 0.7 mA
